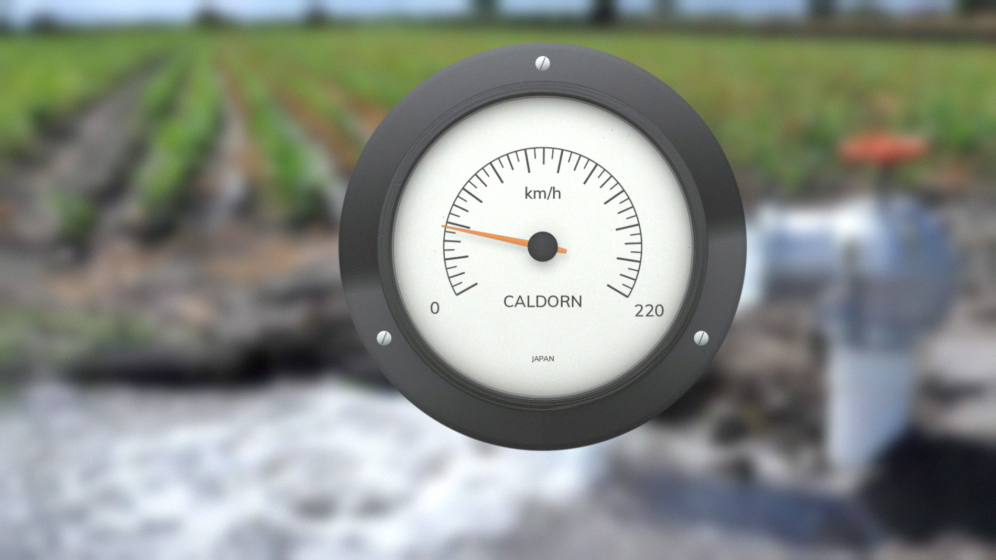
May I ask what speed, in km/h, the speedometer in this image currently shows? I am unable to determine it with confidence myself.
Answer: 37.5 km/h
